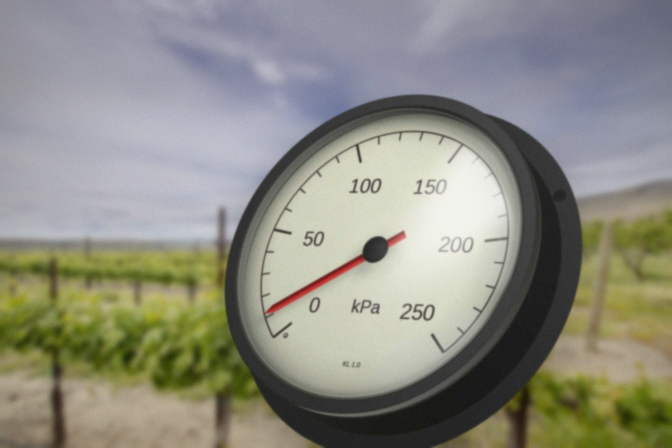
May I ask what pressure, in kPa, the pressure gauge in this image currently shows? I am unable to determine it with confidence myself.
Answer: 10 kPa
